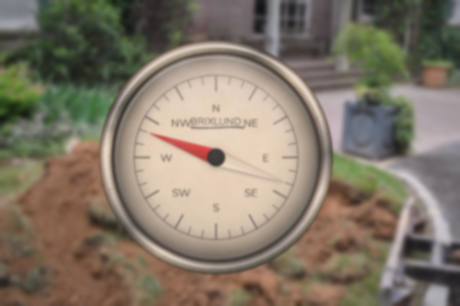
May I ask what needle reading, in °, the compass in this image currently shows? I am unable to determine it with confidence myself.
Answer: 290 °
